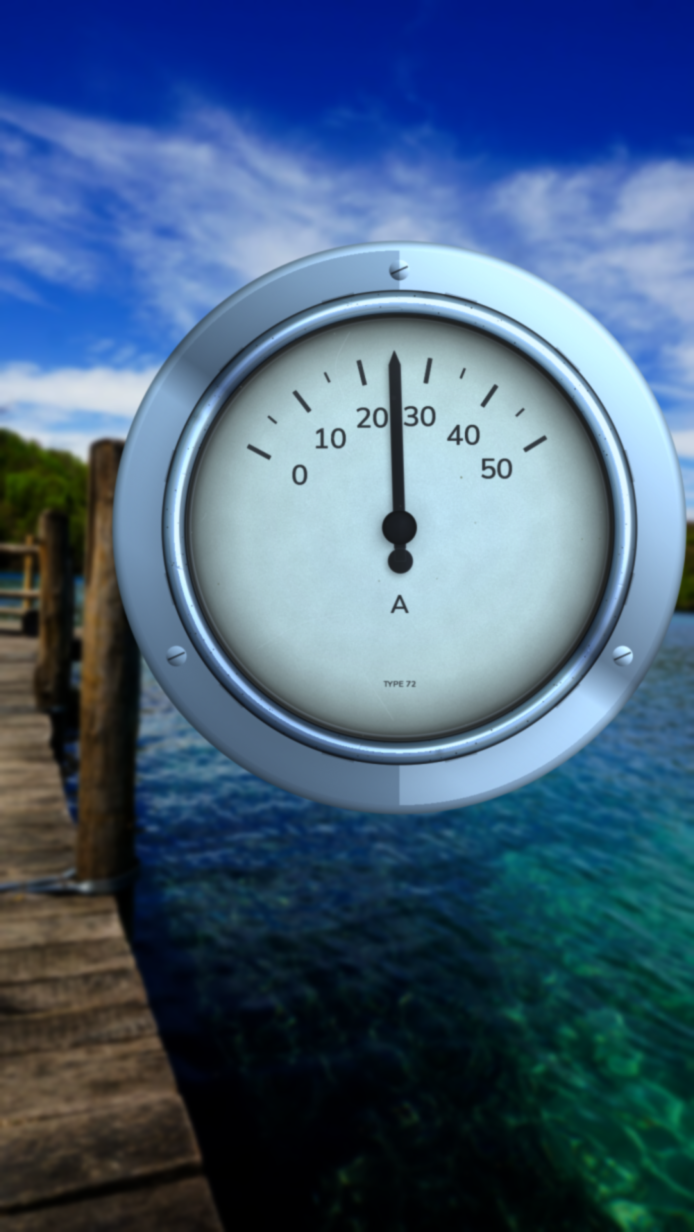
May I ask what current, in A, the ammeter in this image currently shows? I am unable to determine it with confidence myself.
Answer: 25 A
